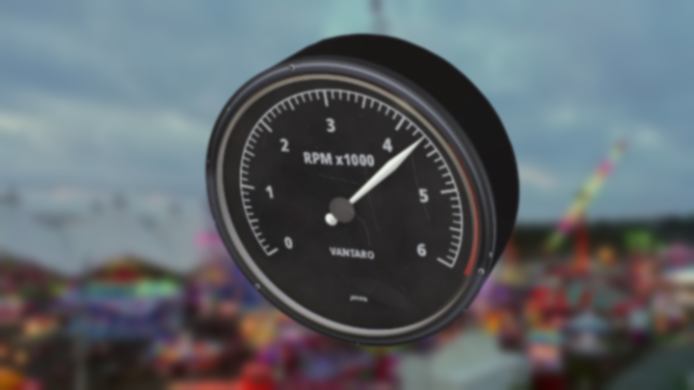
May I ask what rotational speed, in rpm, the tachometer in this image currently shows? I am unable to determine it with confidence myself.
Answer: 4300 rpm
